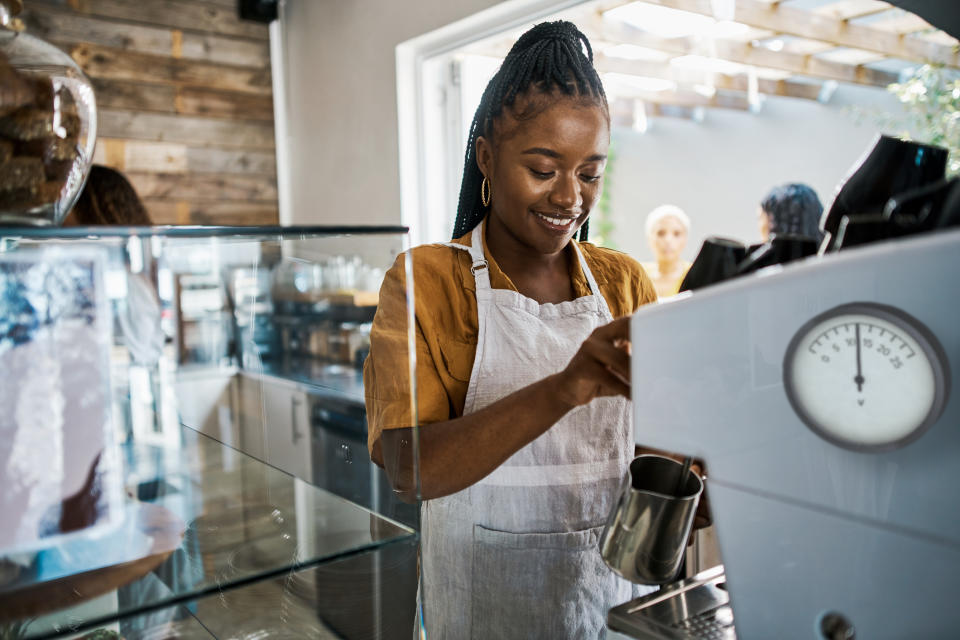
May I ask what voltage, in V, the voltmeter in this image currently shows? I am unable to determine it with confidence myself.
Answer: 12.5 V
